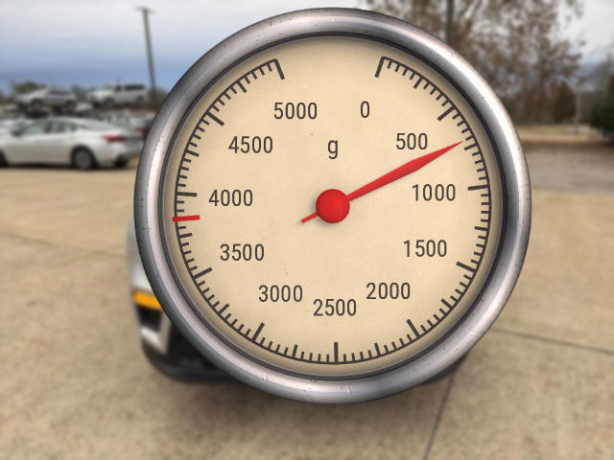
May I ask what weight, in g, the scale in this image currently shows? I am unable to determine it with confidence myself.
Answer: 700 g
